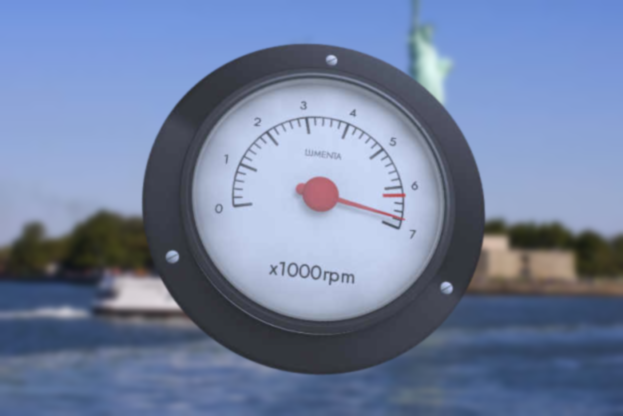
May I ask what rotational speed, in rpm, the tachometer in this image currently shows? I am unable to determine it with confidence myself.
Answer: 6800 rpm
